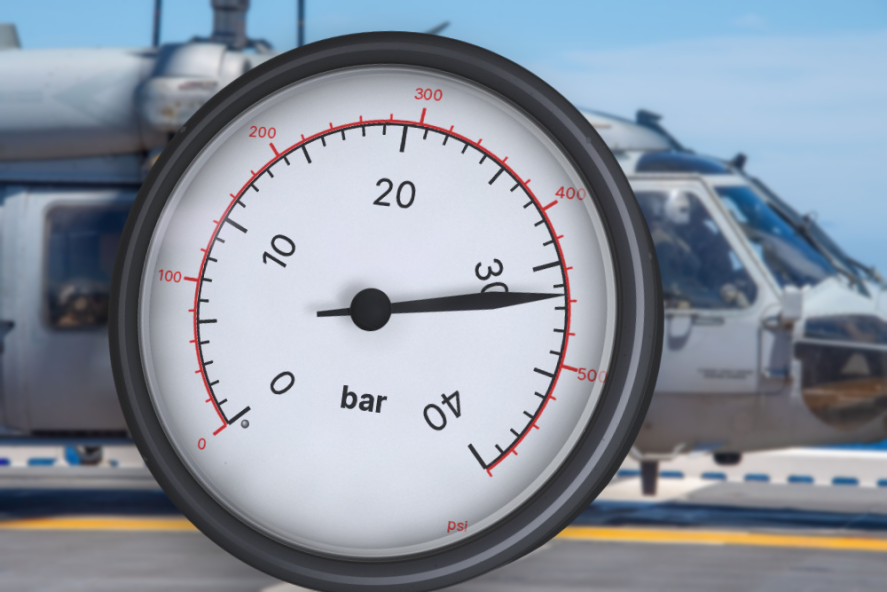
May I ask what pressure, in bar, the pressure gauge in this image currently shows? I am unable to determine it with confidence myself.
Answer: 31.5 bar
